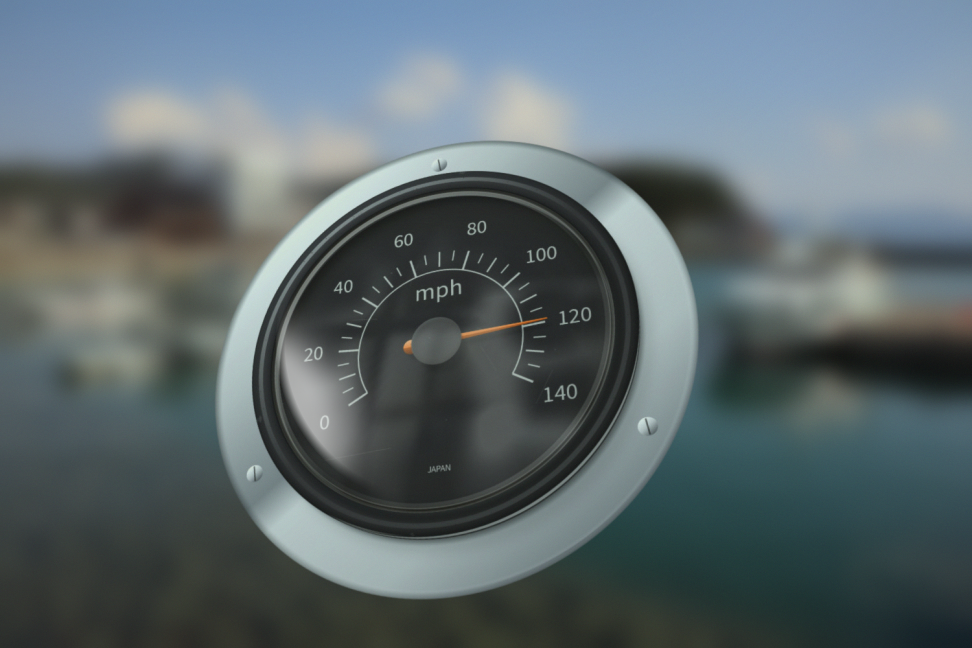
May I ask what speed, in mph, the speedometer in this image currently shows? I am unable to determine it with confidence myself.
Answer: 120 mph
